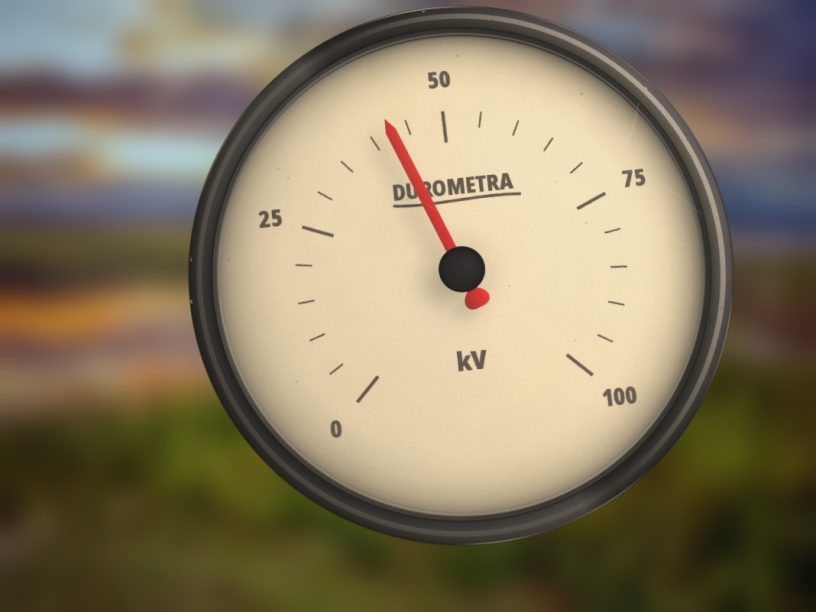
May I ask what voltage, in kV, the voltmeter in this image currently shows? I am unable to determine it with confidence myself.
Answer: 42.5 kV
